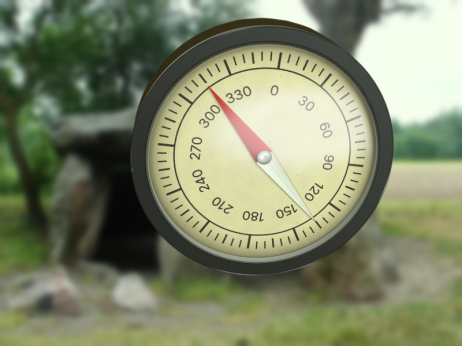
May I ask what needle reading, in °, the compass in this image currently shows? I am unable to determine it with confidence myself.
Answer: 315 °
